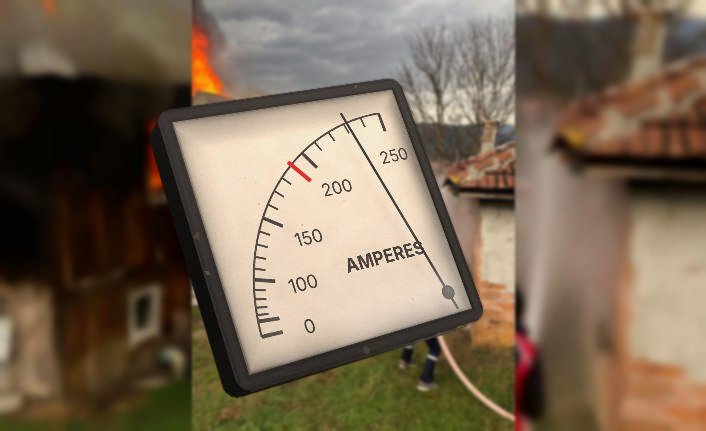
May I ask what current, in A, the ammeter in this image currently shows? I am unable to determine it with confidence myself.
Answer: 230 A
